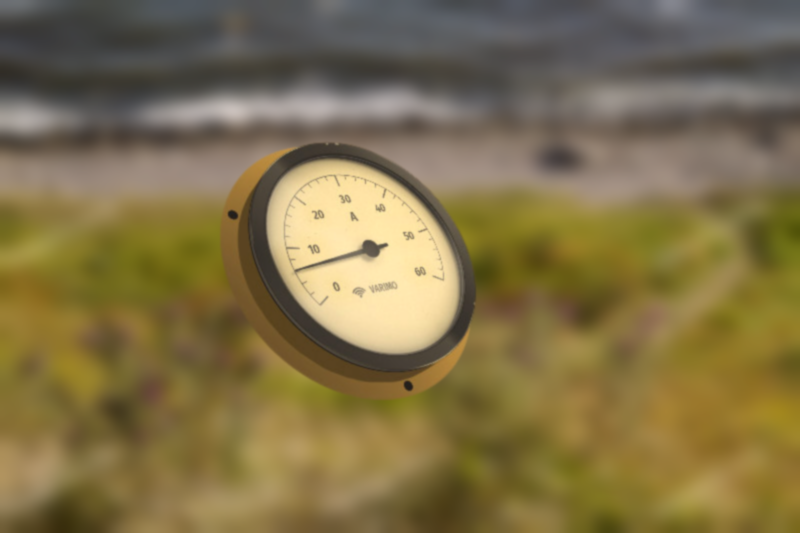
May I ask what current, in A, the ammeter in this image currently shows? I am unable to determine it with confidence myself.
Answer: 6 A
